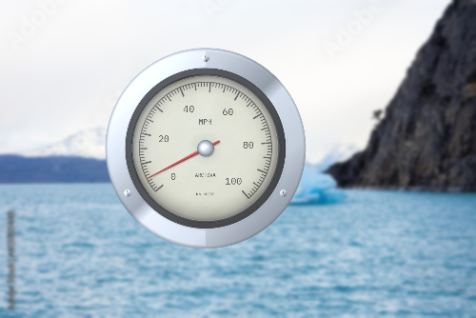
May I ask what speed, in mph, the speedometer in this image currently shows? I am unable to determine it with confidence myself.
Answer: 5 mph
